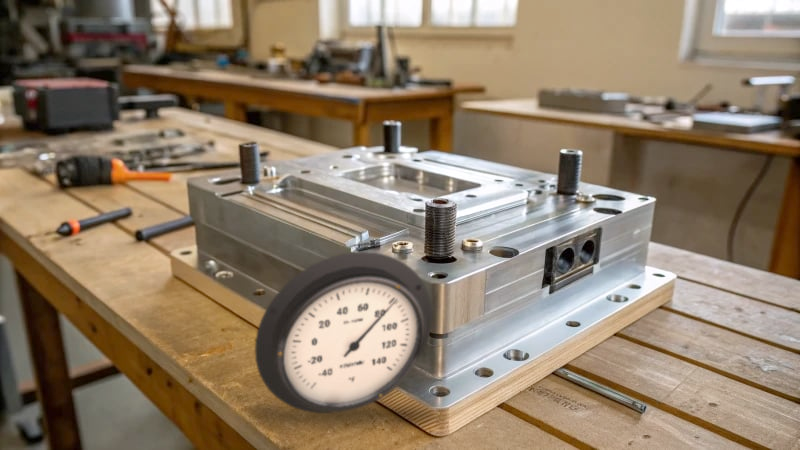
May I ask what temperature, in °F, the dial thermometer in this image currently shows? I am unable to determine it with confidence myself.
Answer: 80 °F
